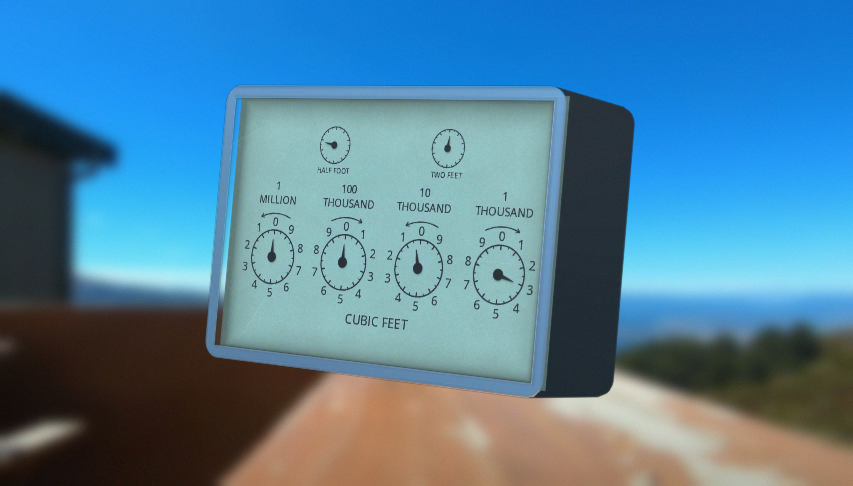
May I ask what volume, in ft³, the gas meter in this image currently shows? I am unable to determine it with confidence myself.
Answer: 300 ft³
